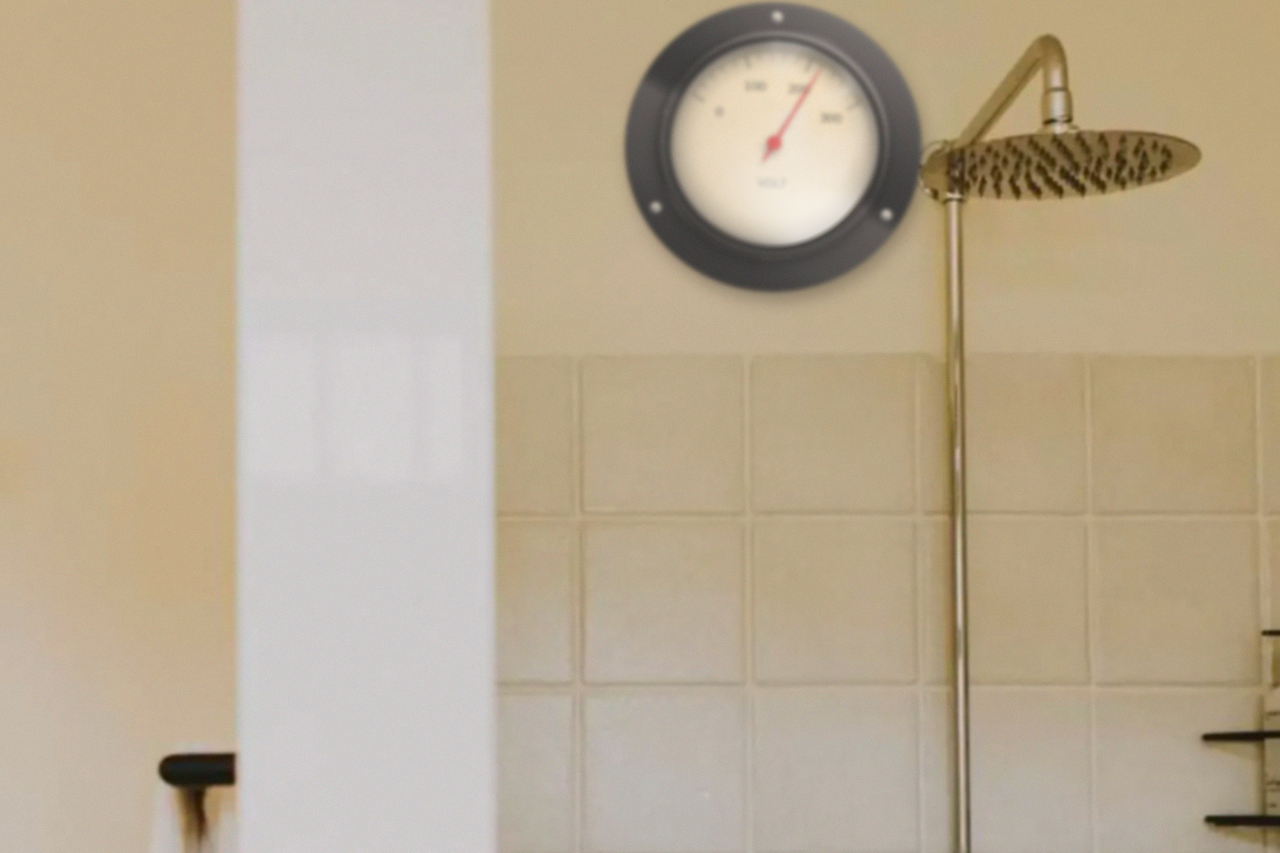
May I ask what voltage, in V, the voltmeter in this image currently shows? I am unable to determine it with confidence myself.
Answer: 220 V
